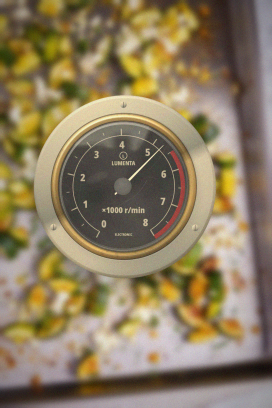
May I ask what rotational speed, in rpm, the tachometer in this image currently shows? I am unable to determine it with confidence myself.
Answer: 5250 rpm
